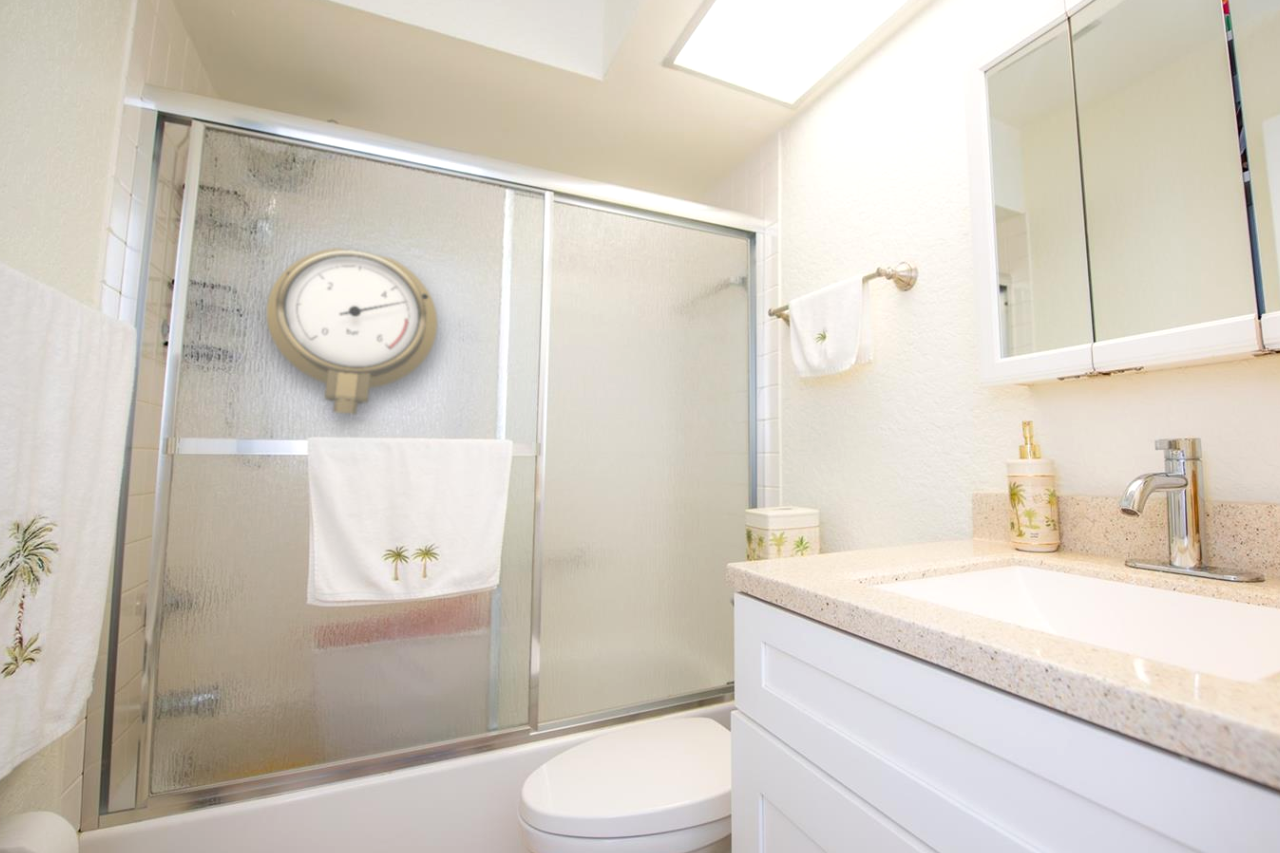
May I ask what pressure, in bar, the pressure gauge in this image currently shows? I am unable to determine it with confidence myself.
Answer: 4.5 bar
